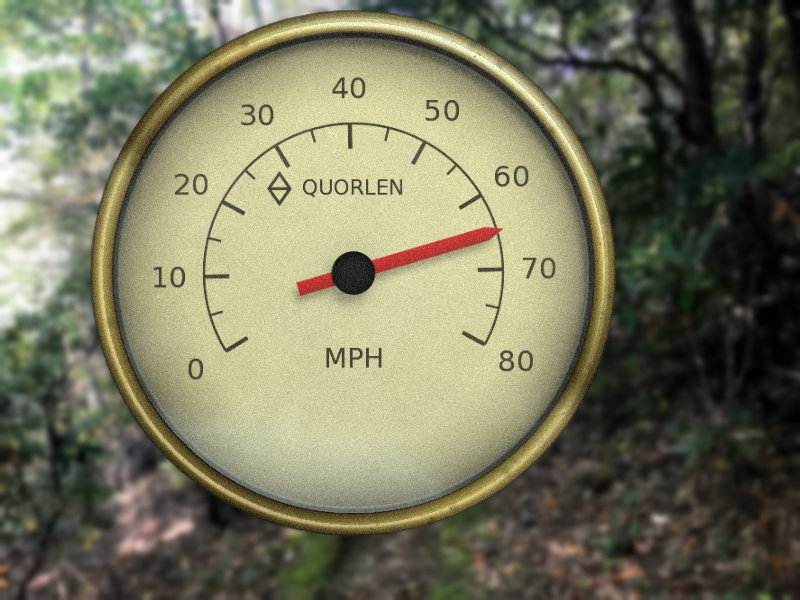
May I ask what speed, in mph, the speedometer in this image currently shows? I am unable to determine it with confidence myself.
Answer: 65 mph
